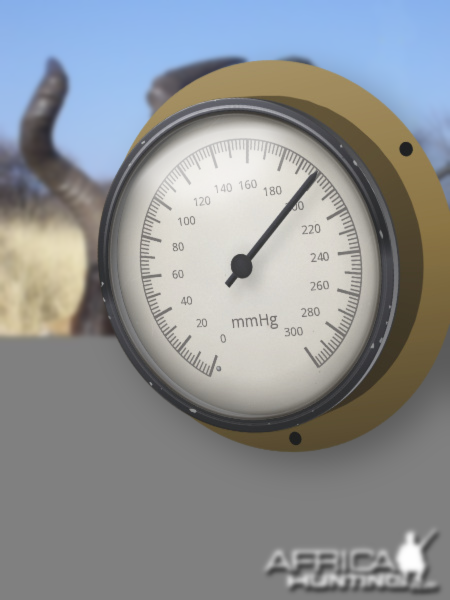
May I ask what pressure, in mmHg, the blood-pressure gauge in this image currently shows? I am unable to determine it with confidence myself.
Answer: 200 mmHg
